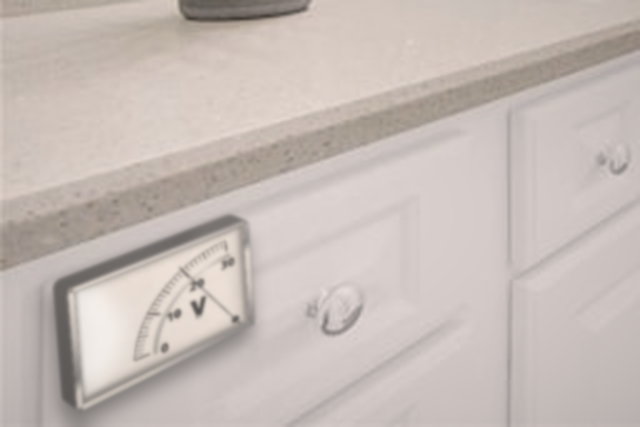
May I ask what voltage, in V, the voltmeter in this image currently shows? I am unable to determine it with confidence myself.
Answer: 20 V
